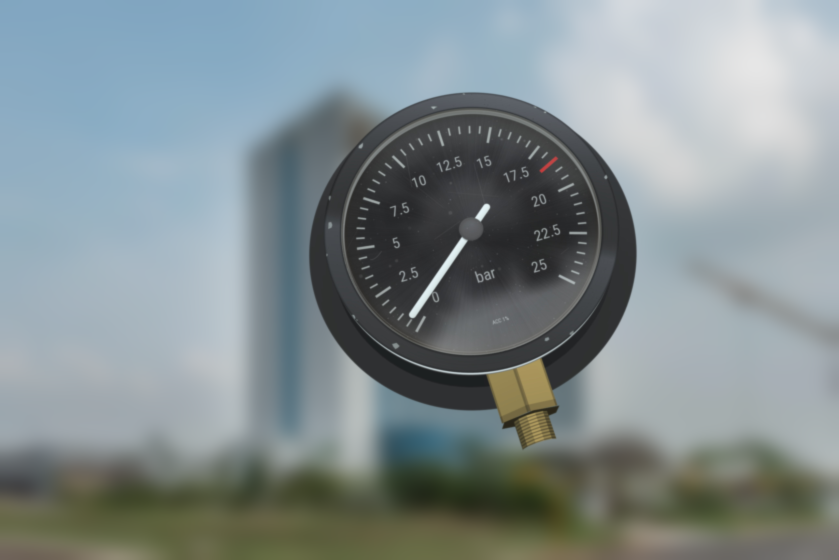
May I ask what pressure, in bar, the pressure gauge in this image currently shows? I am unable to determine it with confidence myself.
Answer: 0.5 bar
